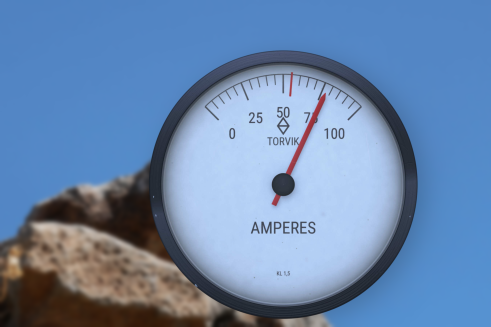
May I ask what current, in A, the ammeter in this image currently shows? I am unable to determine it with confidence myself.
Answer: 77.5 A
